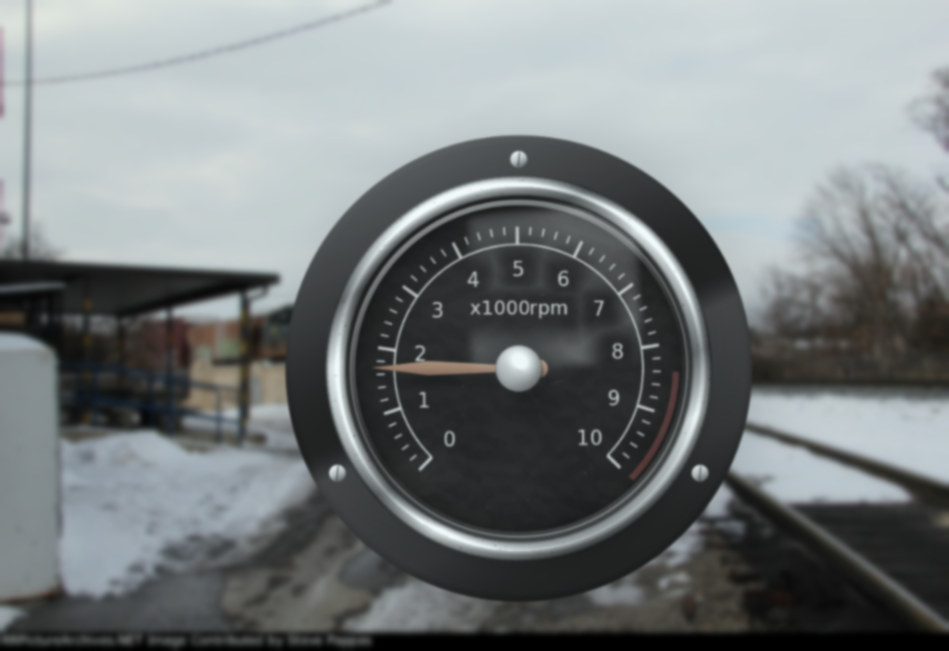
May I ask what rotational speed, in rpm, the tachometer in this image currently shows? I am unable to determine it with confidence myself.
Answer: 1700 rpm
